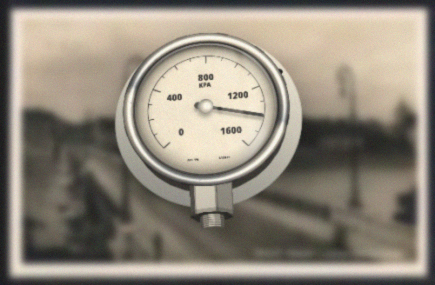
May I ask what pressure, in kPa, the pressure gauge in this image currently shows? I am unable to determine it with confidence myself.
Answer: 1400 kPa
